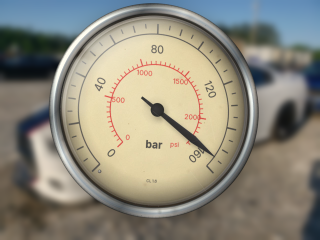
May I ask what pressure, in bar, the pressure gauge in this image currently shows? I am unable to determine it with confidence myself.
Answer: 155 bar
